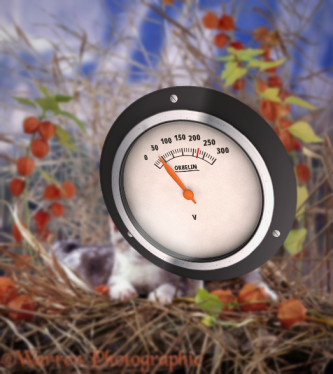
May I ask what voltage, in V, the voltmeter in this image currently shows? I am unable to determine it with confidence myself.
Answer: 50 V
